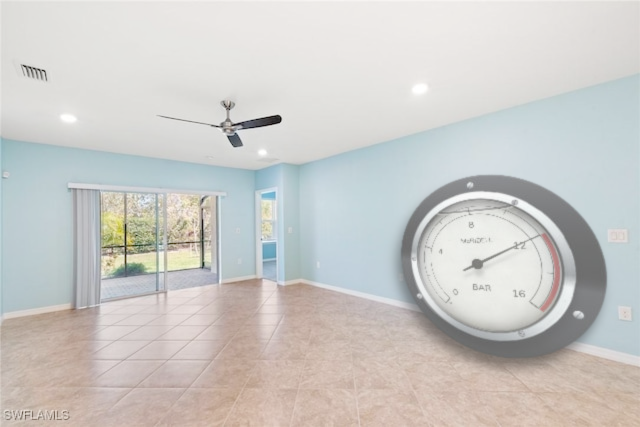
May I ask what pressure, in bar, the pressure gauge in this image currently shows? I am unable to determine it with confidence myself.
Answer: 12 bar
